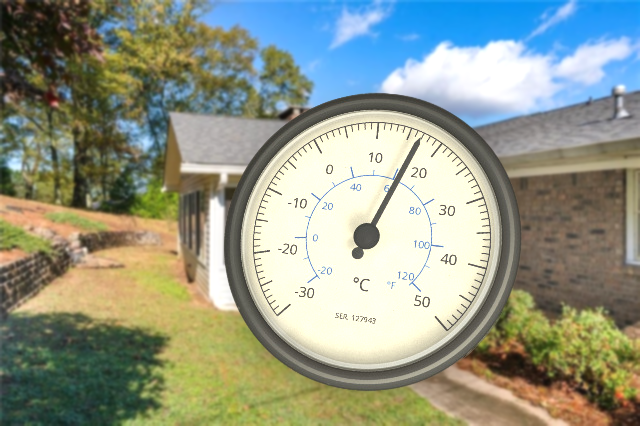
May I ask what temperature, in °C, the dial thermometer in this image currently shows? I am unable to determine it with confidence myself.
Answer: 17 °C
